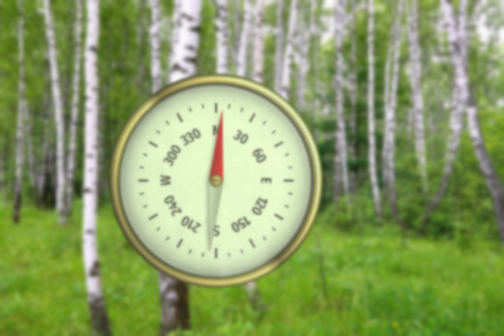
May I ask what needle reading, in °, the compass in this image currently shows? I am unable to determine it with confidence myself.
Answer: 5 °
